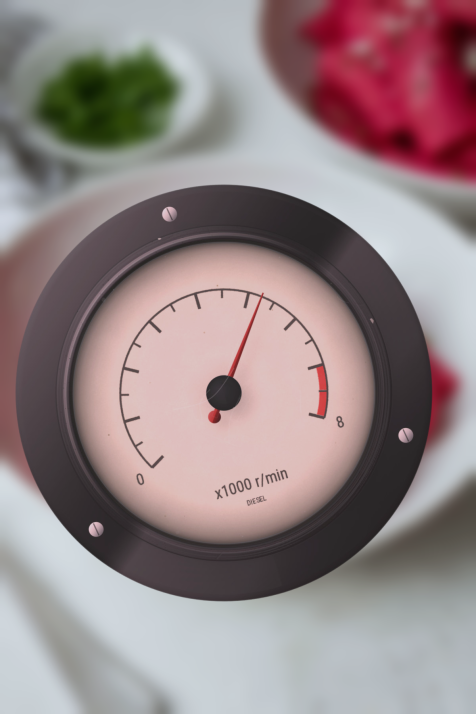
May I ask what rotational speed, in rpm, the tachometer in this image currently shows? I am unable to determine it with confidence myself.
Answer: 5250 rpm
